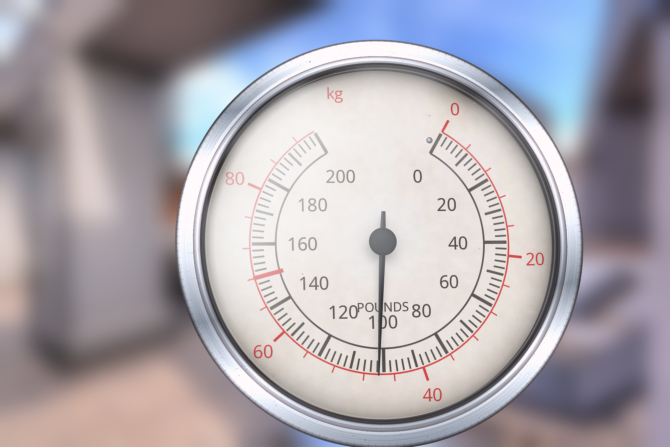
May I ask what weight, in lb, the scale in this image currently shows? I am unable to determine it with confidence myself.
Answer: 102 lb
